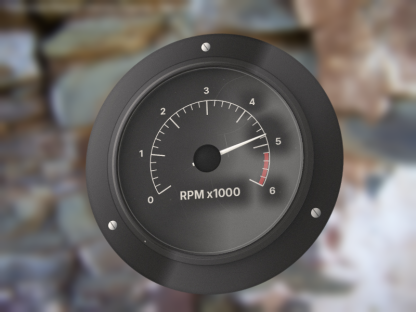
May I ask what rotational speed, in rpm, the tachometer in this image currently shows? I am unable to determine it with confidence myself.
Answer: 4800 rpm
